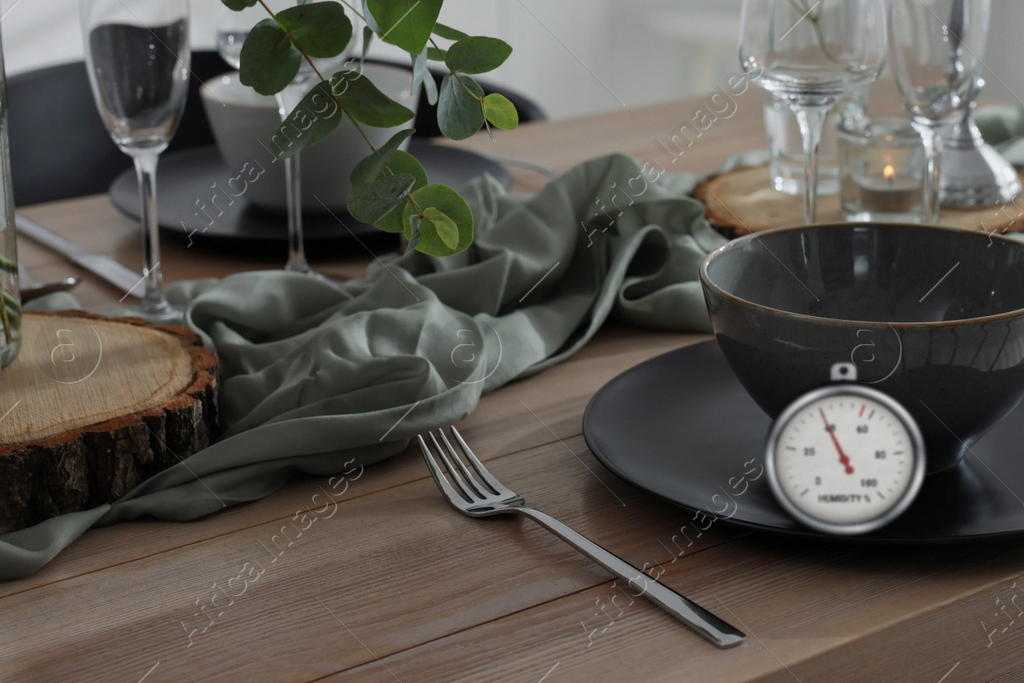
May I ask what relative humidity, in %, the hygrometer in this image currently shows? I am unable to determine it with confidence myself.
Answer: 40 %
